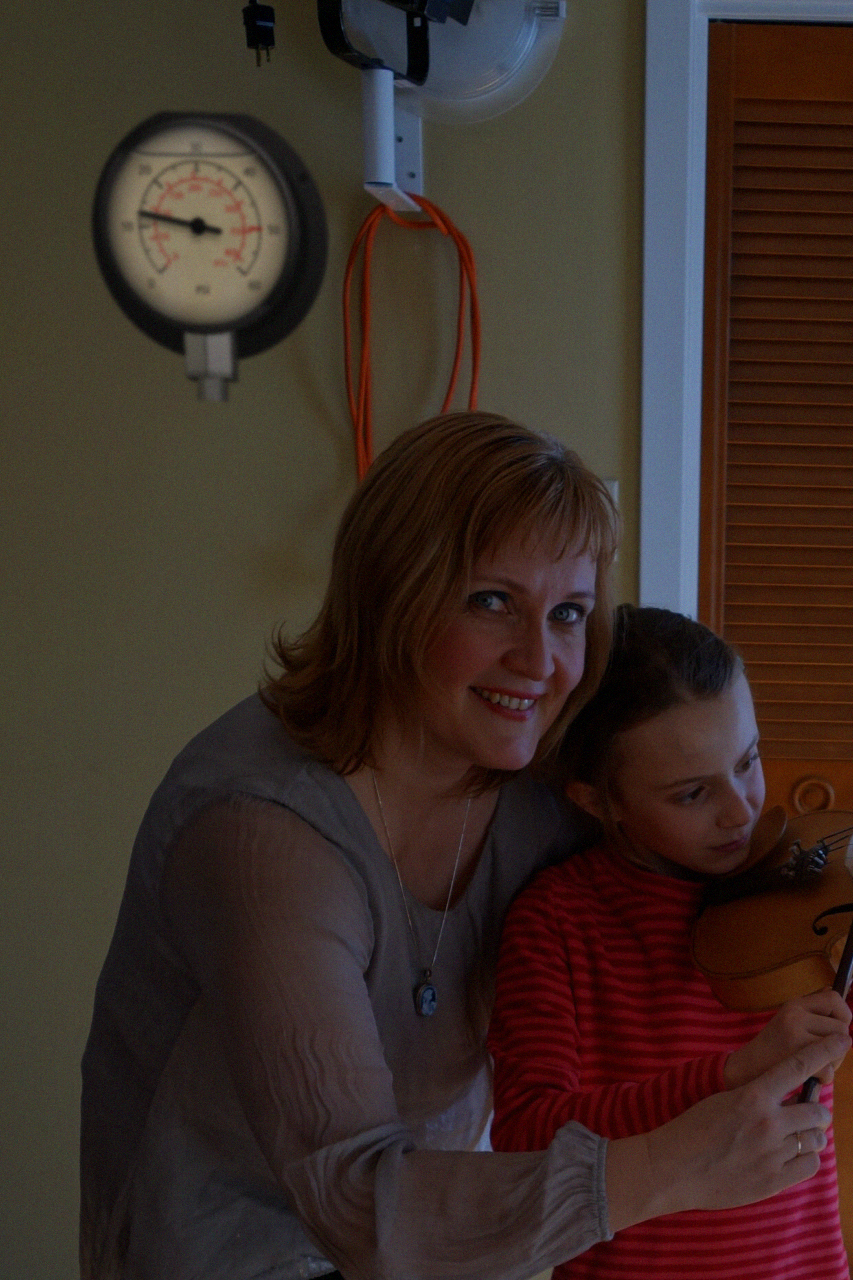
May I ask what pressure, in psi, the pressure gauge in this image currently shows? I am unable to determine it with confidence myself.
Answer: 12.5 psi
